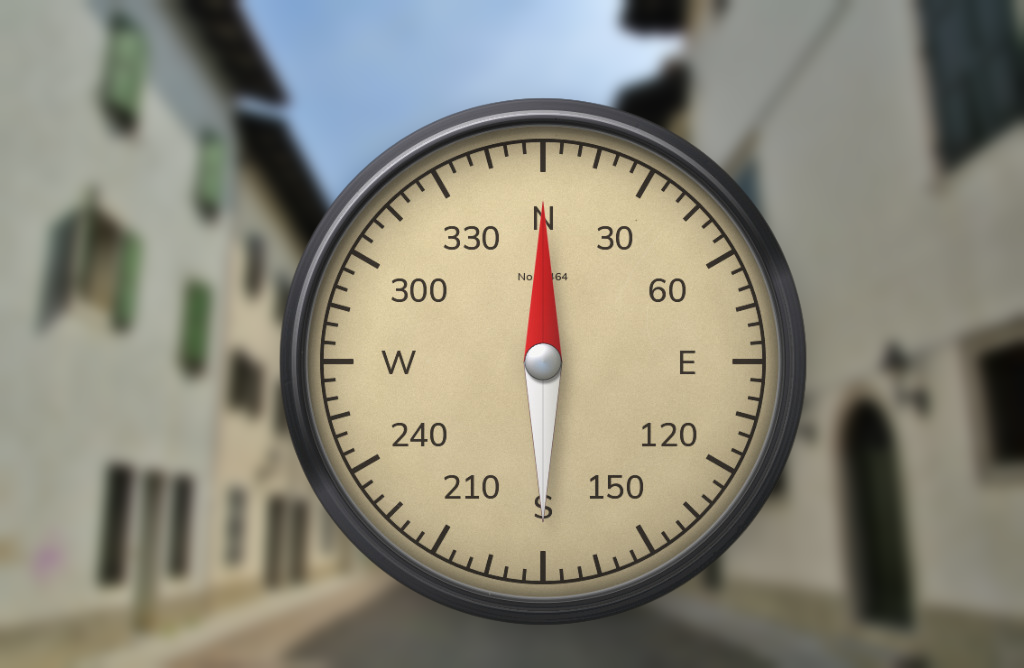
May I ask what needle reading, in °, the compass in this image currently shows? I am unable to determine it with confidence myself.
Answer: 0 °
